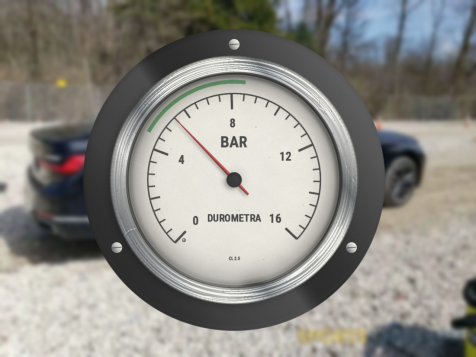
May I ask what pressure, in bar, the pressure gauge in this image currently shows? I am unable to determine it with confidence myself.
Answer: 5.5 bar
